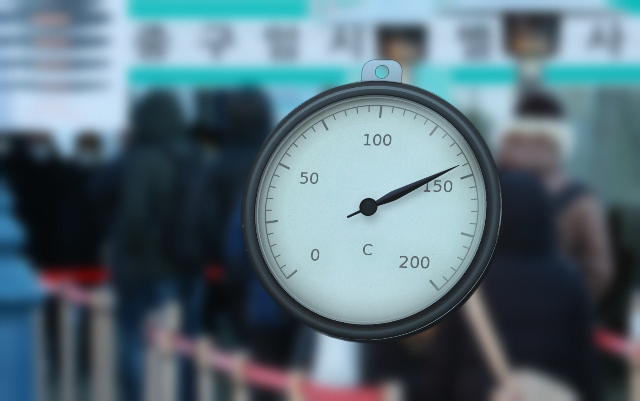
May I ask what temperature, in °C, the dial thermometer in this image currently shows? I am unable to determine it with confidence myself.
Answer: 145 °C
